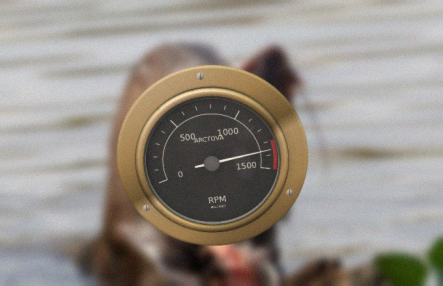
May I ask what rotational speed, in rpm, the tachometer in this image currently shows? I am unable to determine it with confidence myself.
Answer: 1350 rpm
